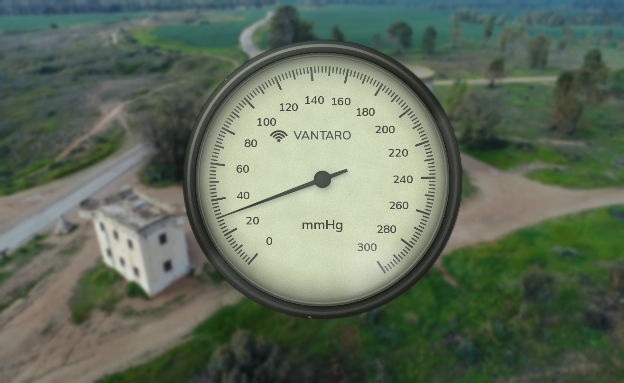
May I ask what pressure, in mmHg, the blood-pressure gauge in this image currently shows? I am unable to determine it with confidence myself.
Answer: 30 mmHg
